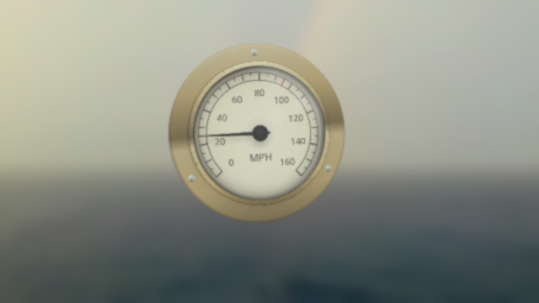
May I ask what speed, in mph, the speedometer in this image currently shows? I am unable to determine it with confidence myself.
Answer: 25 mph
